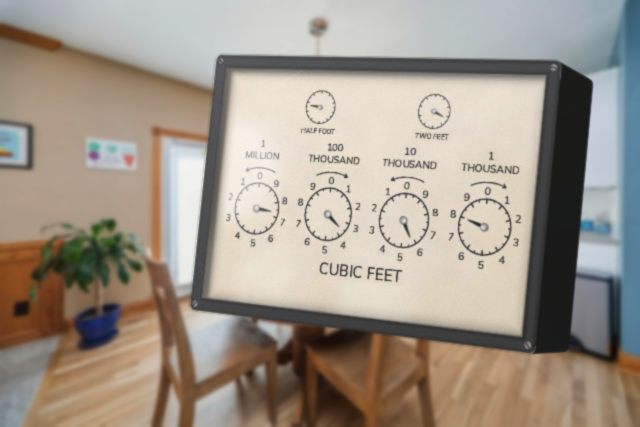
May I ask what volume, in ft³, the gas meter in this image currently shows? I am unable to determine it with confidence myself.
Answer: 735800 ft³
